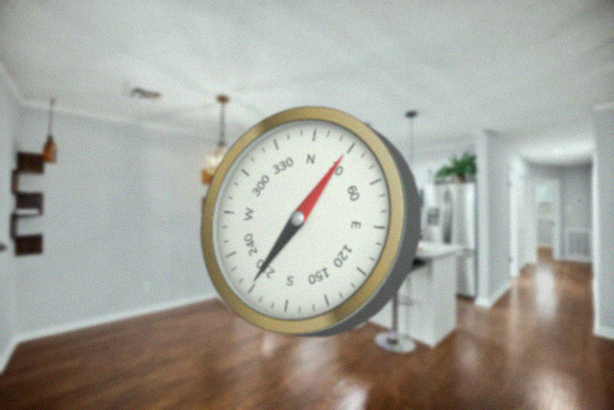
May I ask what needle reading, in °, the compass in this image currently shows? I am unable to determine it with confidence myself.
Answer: 30 °
